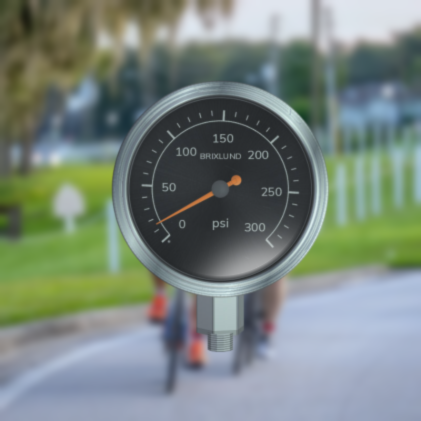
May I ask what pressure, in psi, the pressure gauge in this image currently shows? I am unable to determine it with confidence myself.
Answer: 15 psi
